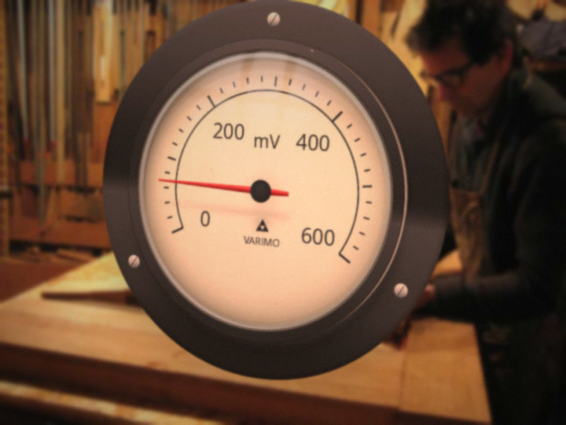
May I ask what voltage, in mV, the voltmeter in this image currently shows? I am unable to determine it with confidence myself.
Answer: 70 mV
